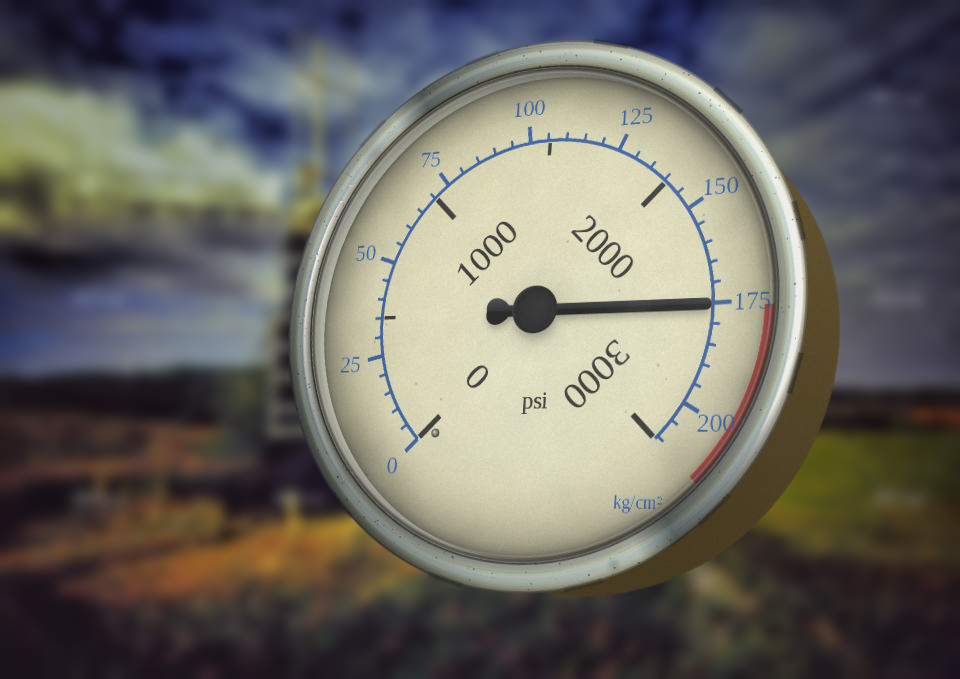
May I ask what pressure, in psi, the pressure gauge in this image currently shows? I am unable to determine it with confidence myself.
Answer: 2500 psi
